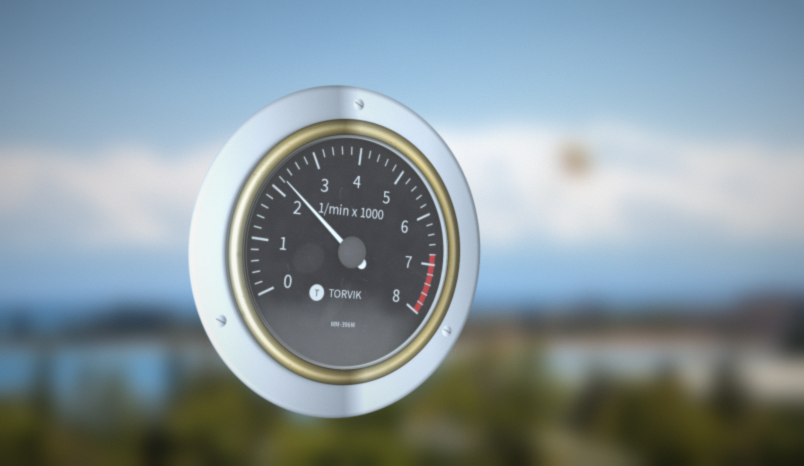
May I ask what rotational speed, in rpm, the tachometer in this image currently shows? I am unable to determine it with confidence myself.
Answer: 2200 rpm
